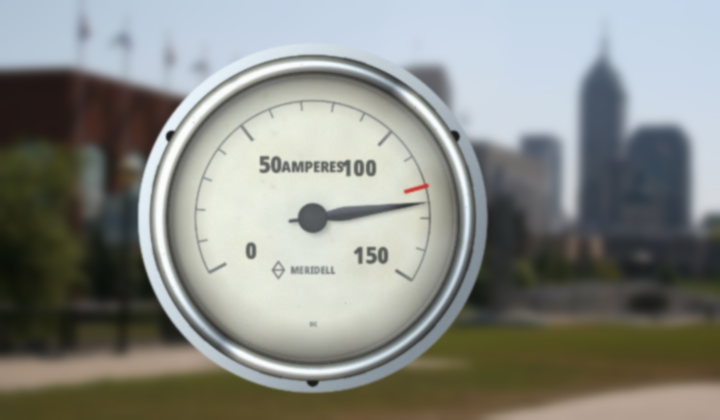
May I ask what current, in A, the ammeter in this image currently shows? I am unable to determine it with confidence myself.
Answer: 125 A
